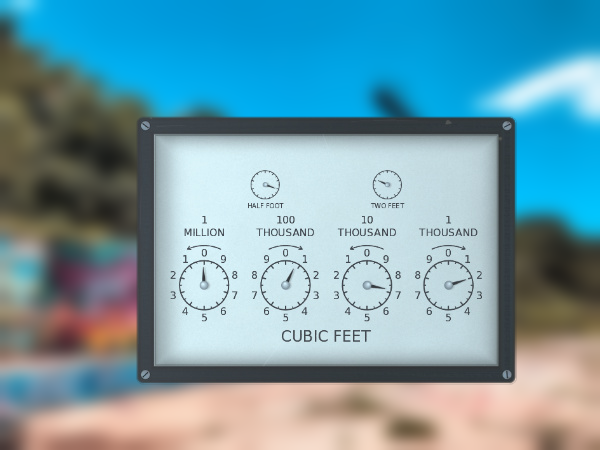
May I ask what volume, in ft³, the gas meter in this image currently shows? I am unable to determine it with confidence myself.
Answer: 7200 ft³
